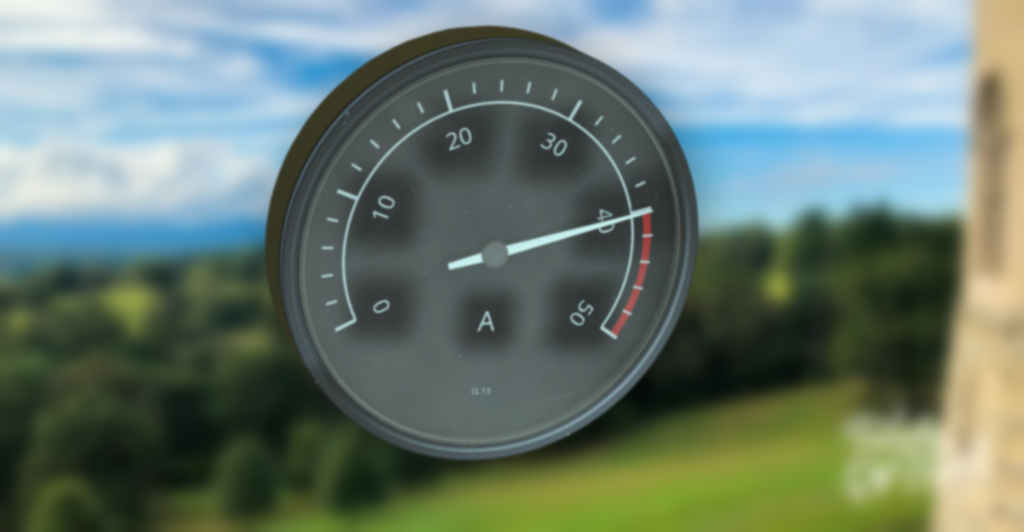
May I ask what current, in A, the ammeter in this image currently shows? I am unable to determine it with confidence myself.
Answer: 40 A
